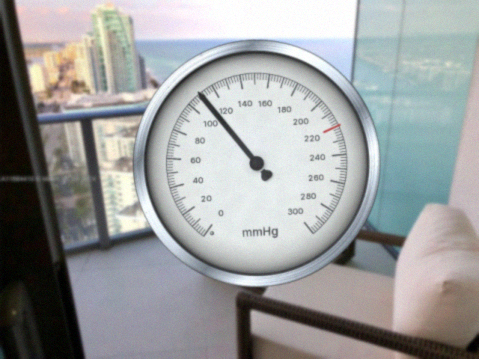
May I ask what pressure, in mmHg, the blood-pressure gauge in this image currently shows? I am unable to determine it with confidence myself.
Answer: 110 mmHg
